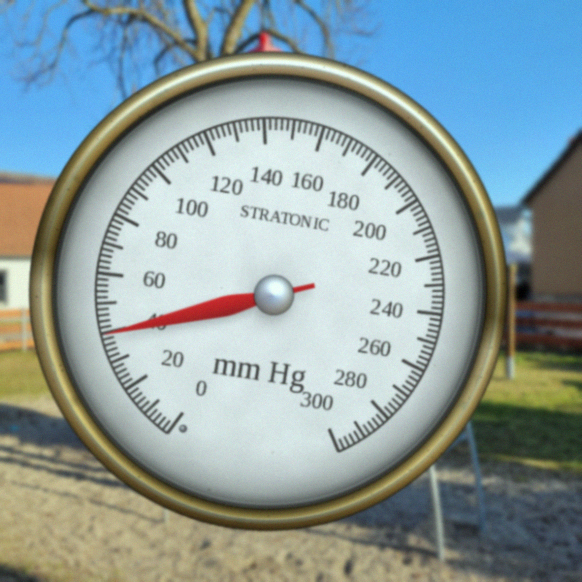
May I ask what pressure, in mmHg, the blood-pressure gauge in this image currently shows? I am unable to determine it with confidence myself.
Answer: 40 mmHg
